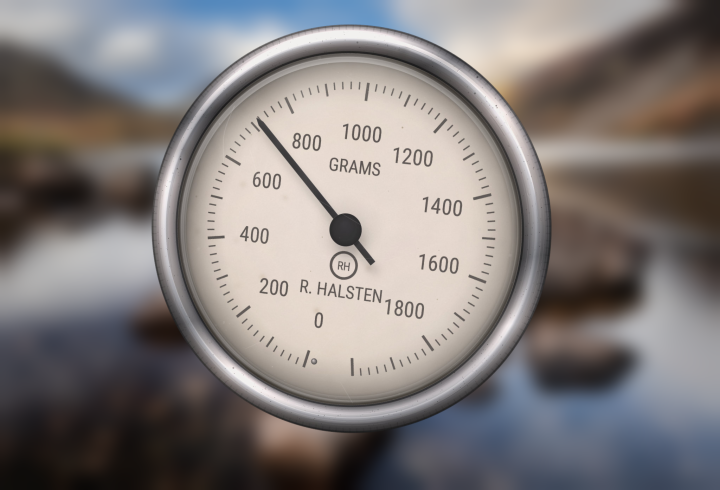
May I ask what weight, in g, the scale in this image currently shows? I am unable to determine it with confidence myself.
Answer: 720 g
